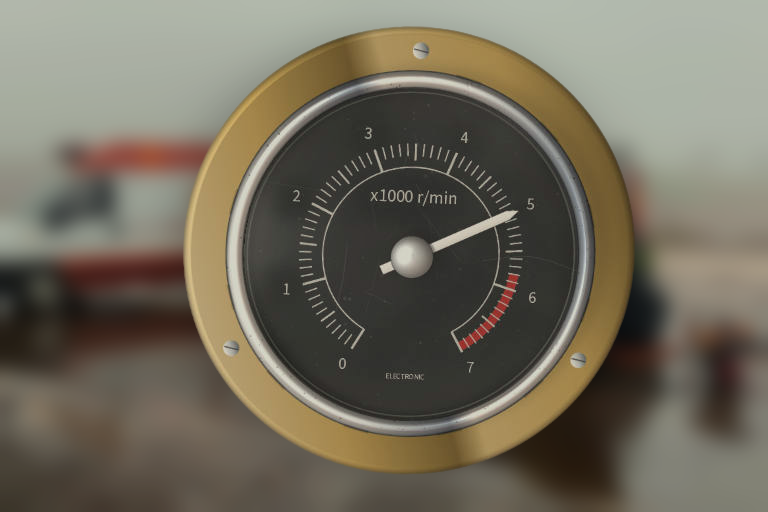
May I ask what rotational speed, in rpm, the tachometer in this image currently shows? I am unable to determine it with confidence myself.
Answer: 5000 rpm
